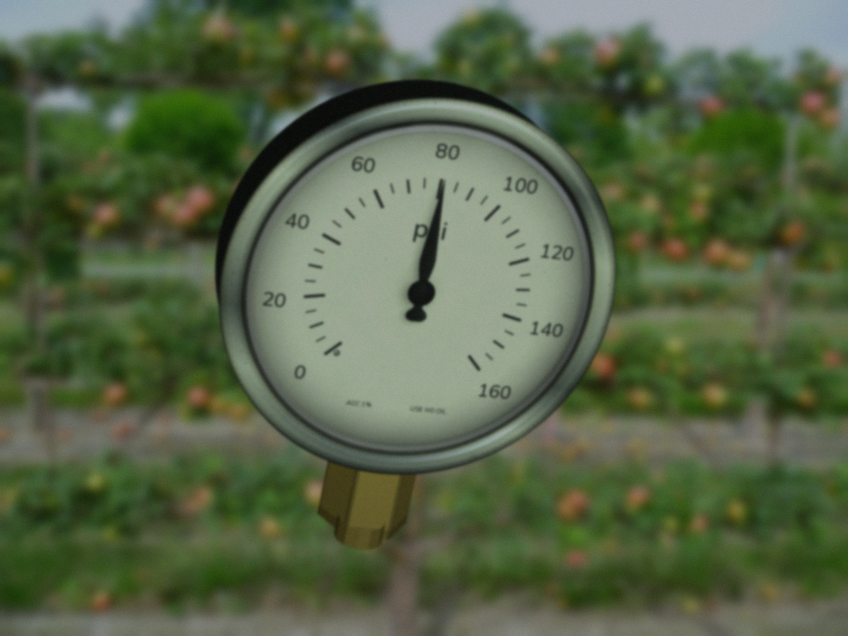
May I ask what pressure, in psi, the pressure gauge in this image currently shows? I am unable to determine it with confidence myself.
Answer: 80 psi
